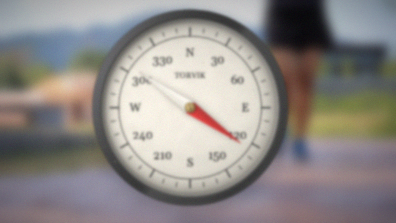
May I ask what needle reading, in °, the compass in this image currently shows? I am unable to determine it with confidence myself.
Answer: 125 °
